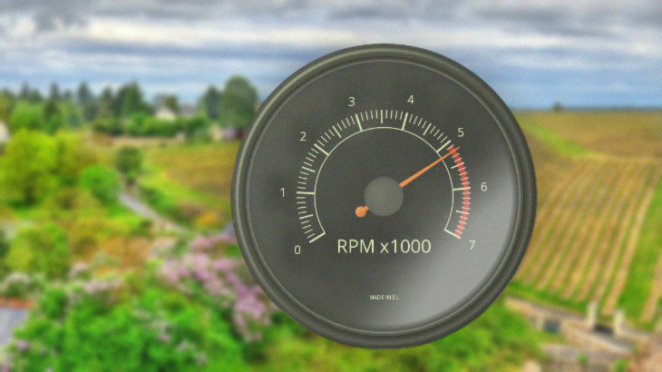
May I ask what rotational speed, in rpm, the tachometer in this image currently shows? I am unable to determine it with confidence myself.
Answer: 5200 rpm
